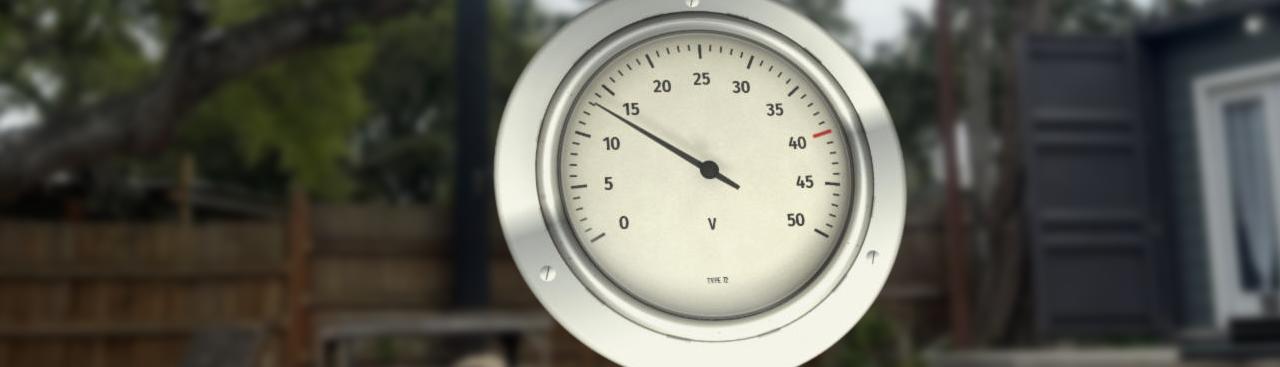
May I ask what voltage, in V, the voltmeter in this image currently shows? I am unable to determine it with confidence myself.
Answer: 13 V
